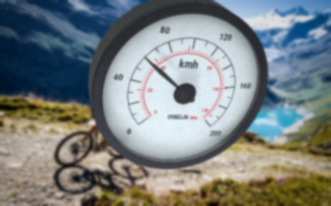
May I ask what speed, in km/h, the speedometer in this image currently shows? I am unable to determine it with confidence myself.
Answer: 60 km/h
